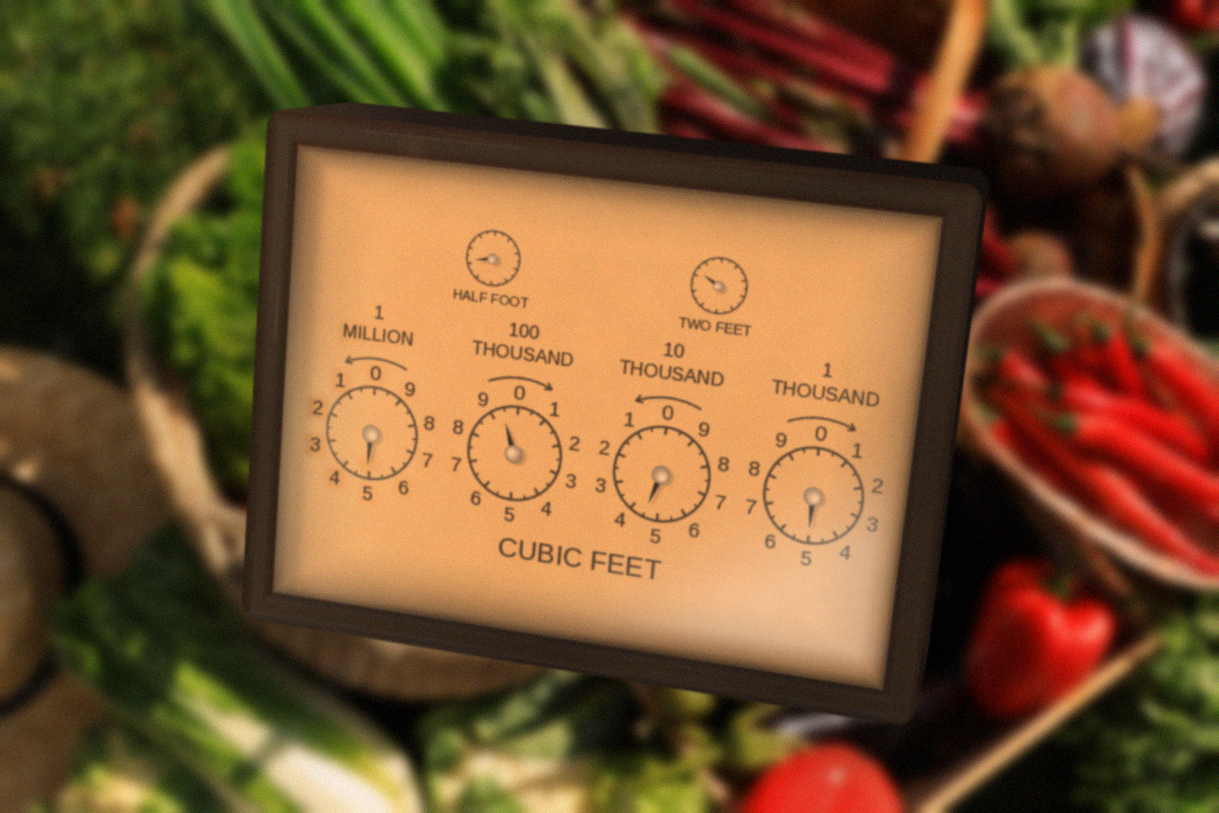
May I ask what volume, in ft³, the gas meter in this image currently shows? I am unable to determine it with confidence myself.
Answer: 494500 ft³
